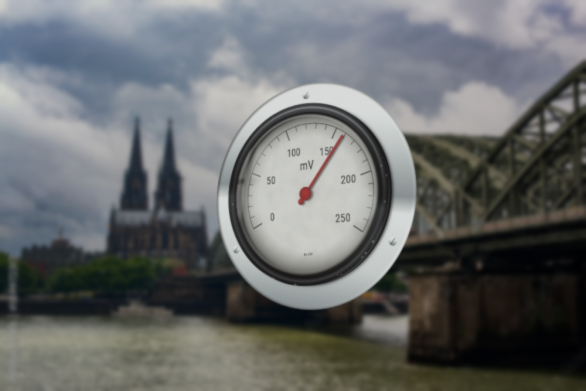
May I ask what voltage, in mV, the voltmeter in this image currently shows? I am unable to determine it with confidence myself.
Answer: 160 mV
